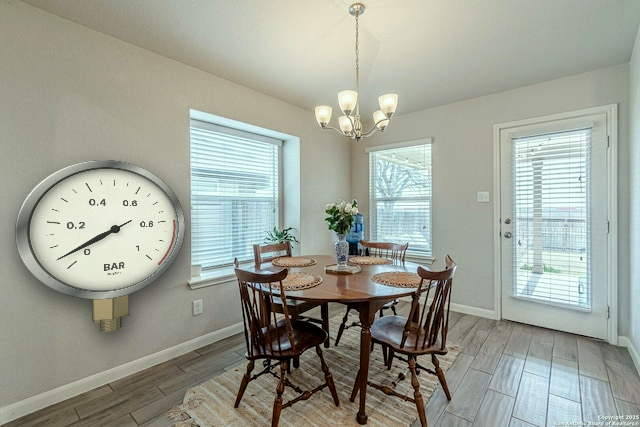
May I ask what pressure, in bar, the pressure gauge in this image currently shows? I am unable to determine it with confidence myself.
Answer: 0.05 bar
